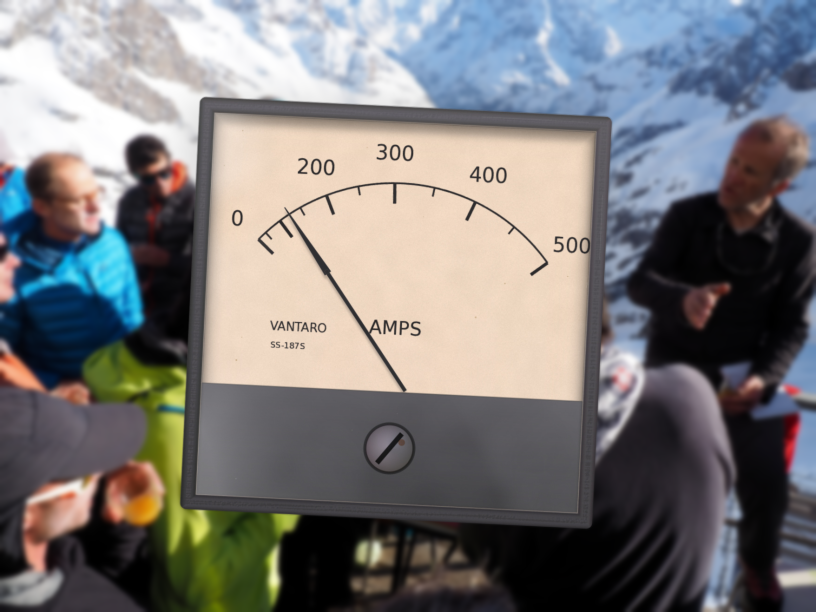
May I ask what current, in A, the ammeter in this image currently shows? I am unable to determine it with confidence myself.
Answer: 125 A
